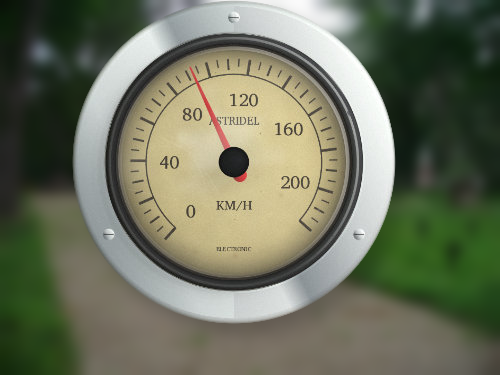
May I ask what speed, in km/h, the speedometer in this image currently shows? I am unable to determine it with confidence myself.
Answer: 92.5 km/h
